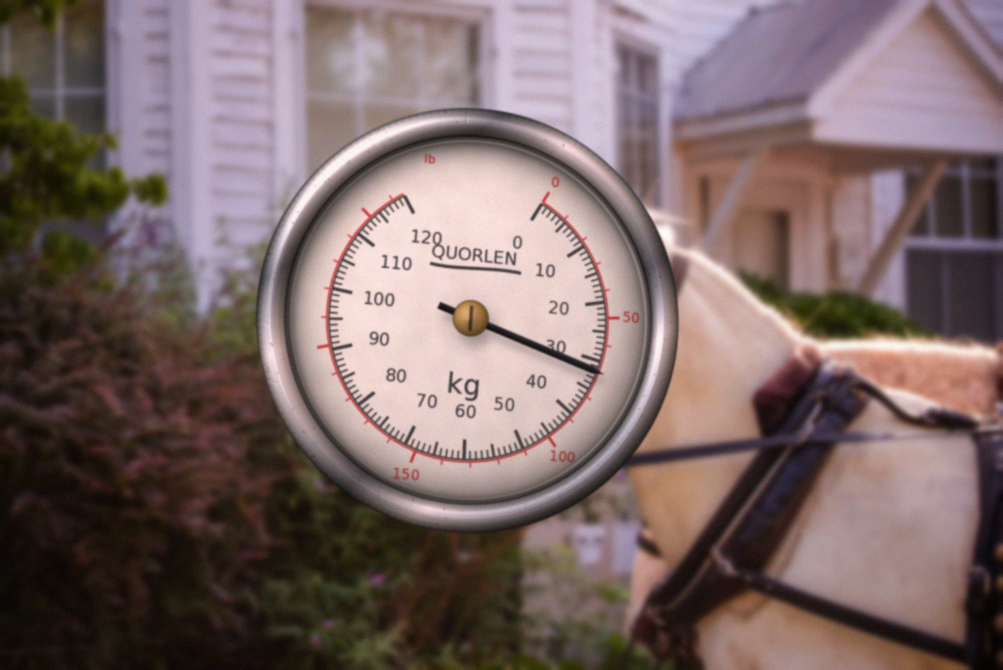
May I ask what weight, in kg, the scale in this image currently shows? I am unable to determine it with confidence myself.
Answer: 32 kg
